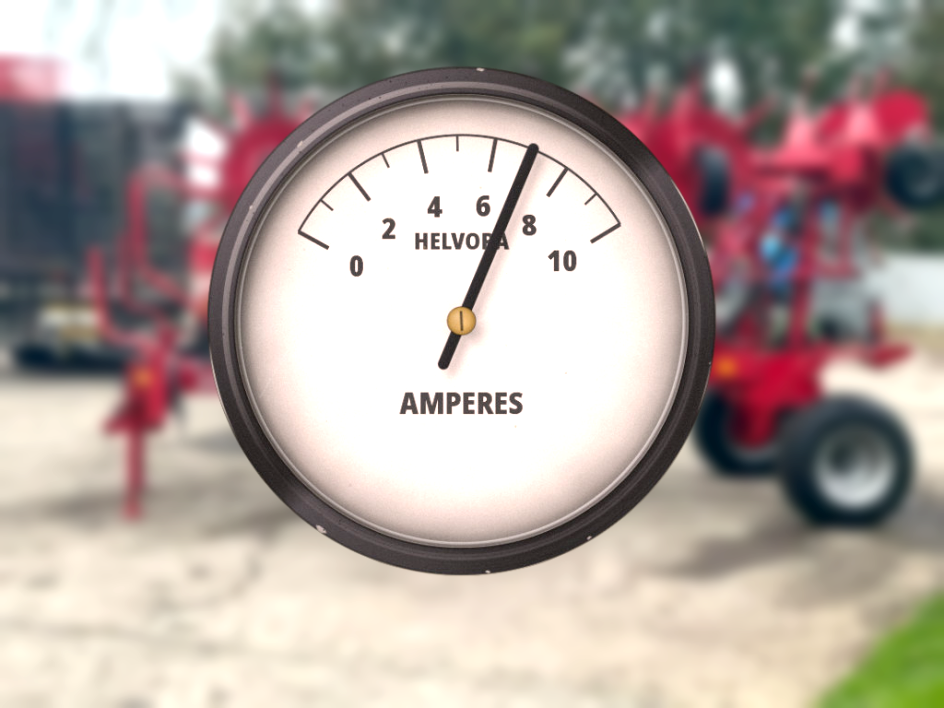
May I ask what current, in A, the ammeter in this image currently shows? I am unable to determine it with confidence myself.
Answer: 7 A
